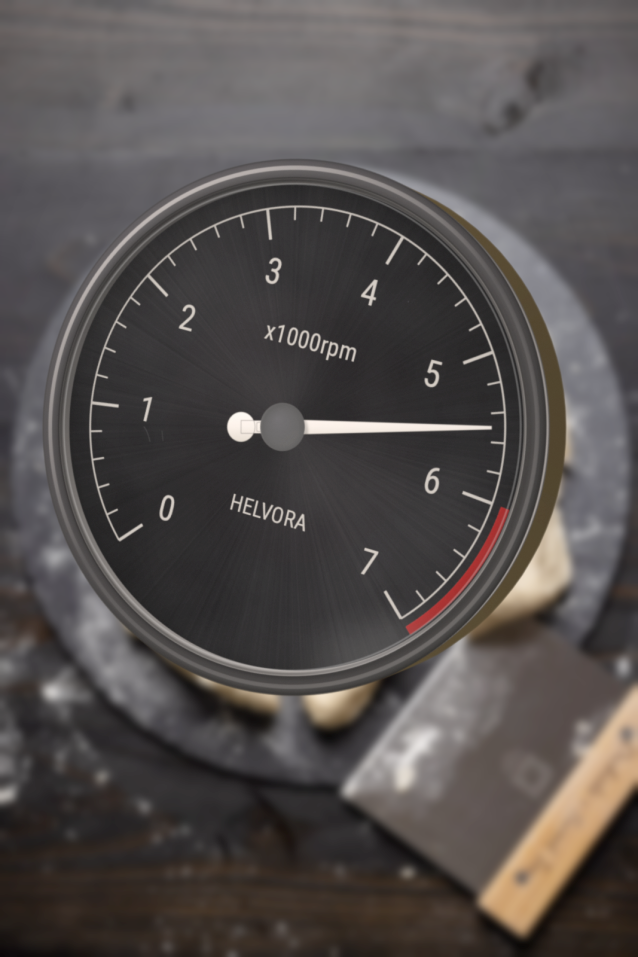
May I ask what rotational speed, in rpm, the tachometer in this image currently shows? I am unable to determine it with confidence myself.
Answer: 5500 rpm
